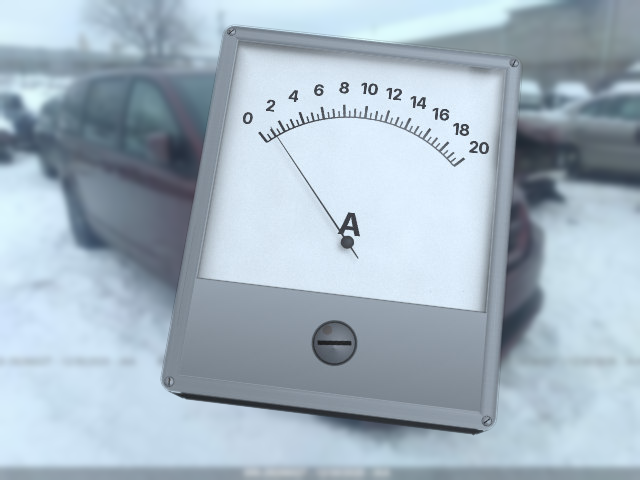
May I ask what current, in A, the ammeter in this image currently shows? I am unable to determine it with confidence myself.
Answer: 1 A
